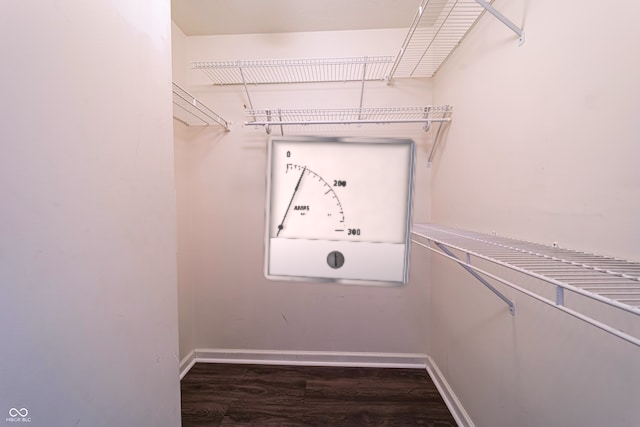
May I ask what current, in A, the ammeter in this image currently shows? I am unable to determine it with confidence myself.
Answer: 100 A
